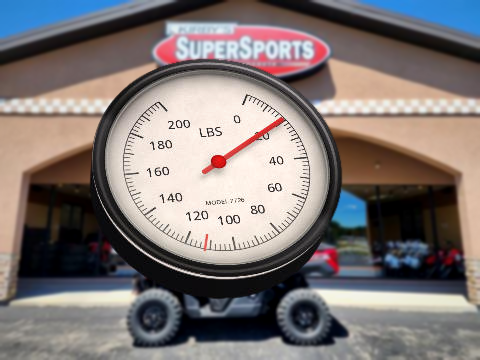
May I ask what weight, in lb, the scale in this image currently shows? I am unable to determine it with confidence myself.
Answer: 20 lb
